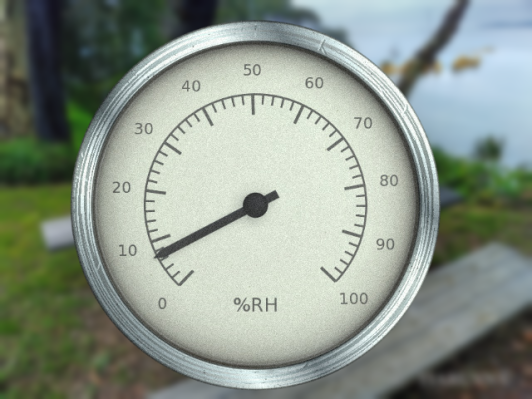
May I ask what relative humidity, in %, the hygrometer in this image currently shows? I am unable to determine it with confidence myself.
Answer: 7 %
